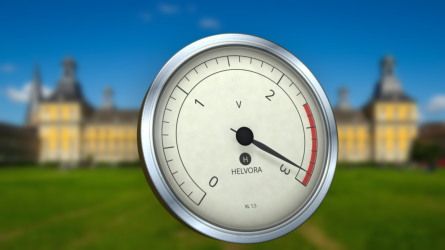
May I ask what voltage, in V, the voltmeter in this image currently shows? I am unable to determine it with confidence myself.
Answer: 2.9 V
